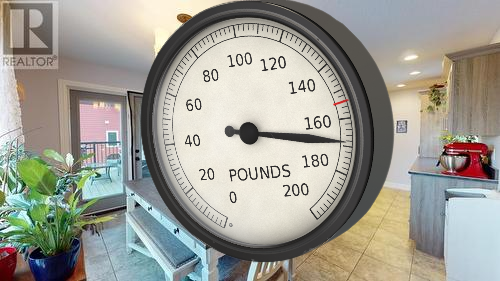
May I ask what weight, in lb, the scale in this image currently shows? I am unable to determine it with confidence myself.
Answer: 168 lb
